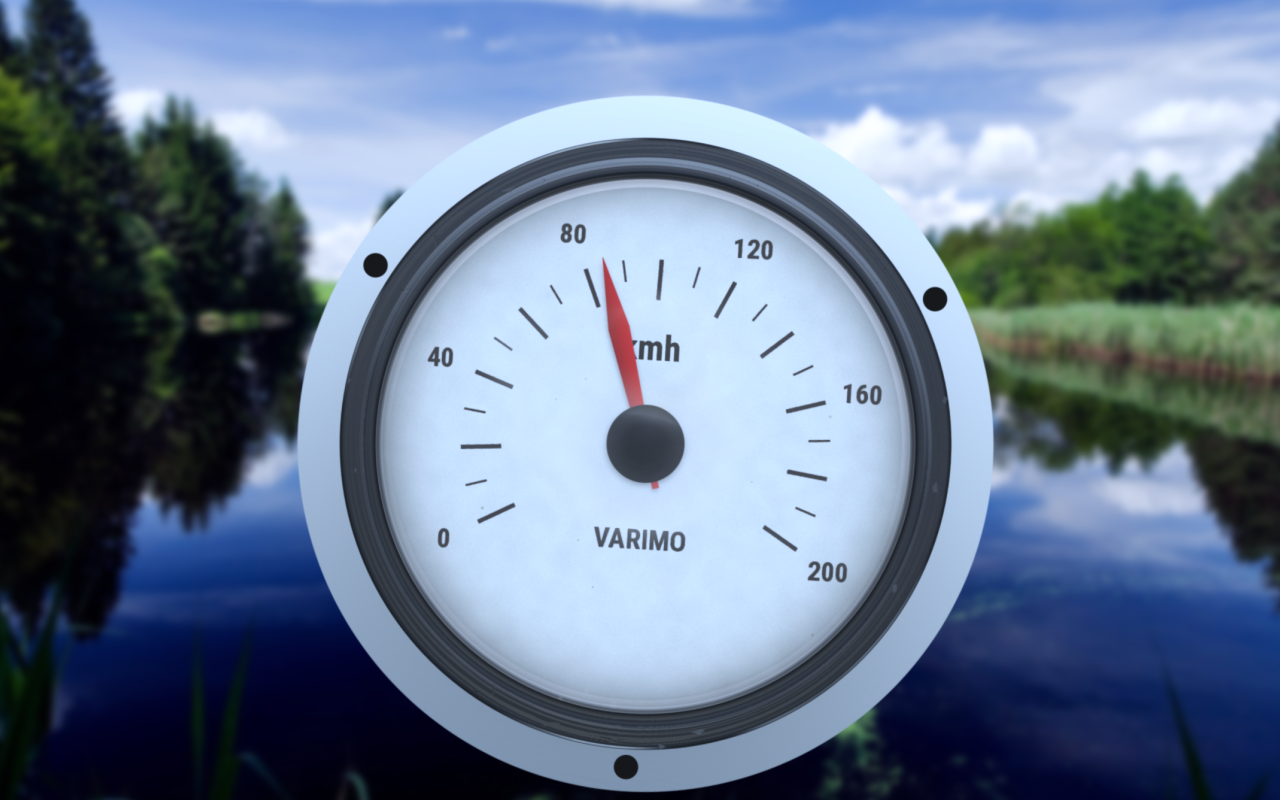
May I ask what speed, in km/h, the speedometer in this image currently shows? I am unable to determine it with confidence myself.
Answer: 85 km/h
